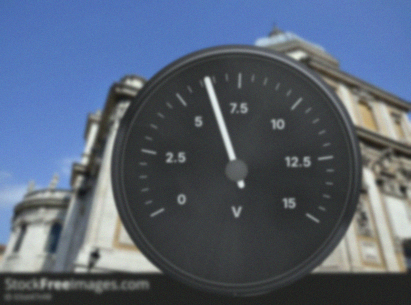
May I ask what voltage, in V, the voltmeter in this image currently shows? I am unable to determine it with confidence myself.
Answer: 6.25 V
